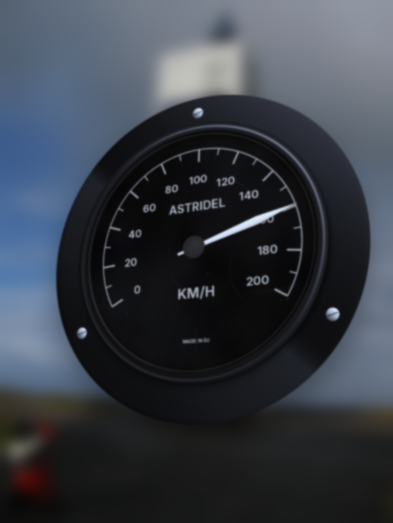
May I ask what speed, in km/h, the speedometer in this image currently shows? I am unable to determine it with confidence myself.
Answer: 160 km/h
